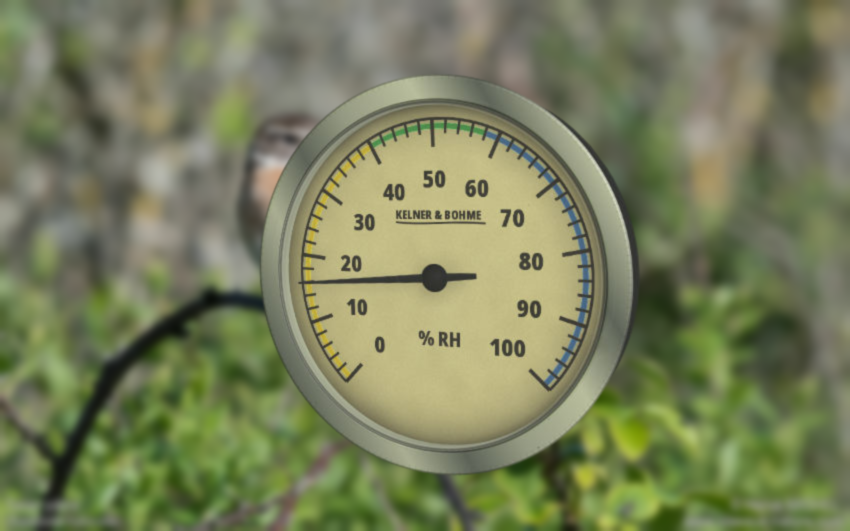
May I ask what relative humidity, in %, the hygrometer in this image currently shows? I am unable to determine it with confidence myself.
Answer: 16 %
